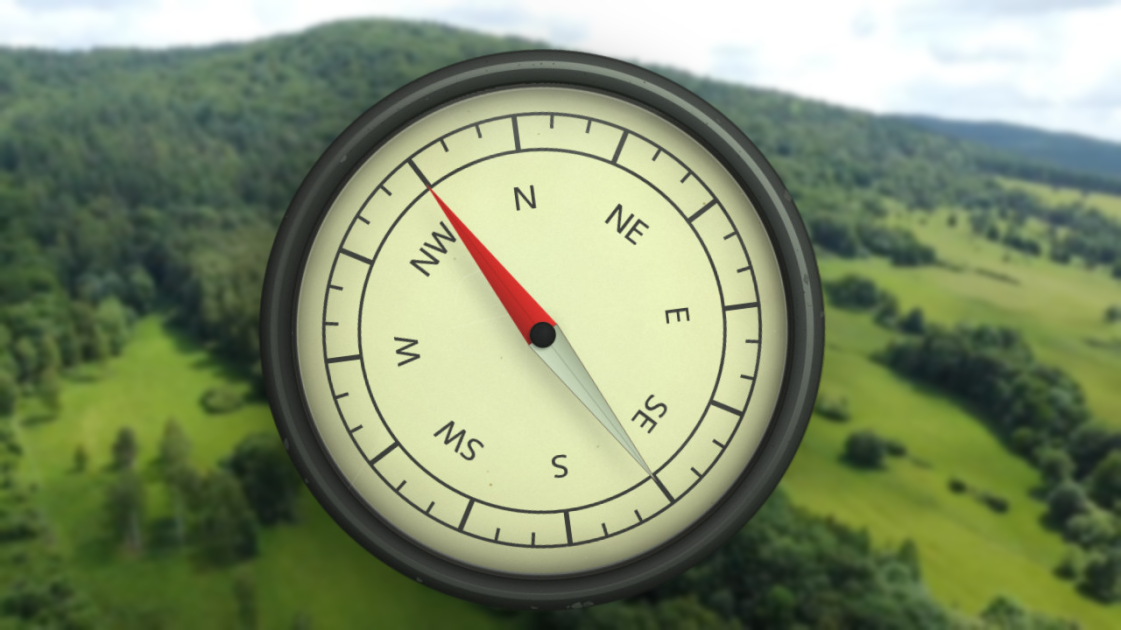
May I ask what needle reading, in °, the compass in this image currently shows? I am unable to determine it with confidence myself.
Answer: 330 °
